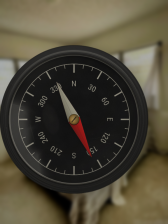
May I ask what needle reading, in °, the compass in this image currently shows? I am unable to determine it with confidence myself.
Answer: 155 °
